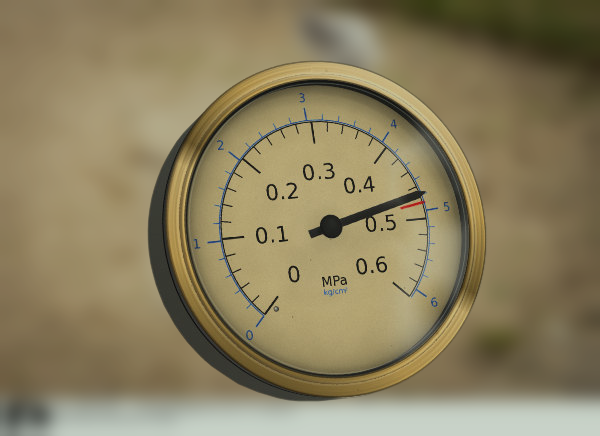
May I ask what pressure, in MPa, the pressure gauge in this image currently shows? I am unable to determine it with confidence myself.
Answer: 0.47 MPa
